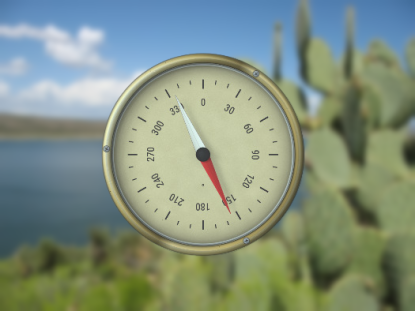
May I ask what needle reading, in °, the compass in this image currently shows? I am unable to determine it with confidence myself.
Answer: 155 °
